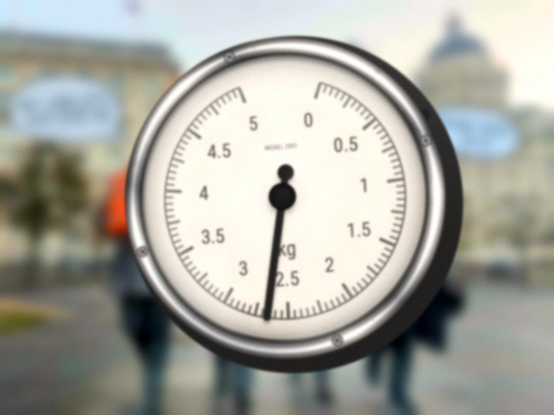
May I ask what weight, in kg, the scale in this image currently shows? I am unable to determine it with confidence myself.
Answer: 2.65 kg
